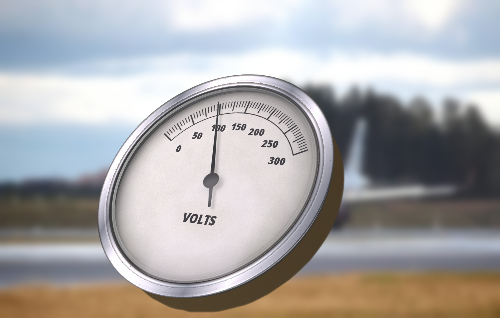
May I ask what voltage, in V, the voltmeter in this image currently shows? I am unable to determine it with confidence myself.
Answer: 100 V
